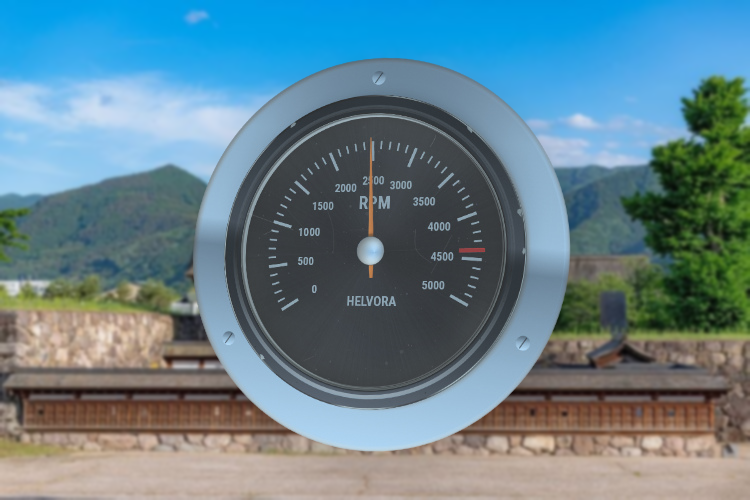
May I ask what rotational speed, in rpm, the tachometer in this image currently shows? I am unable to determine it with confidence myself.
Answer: 2500 rpm
